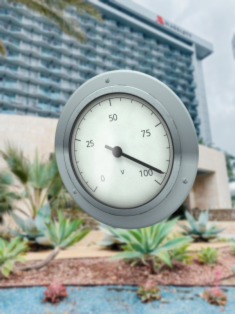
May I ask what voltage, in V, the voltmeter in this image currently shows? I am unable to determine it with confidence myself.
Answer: 95 V
